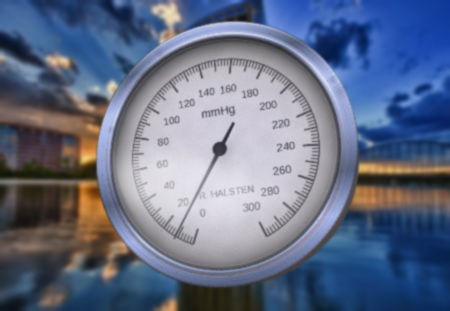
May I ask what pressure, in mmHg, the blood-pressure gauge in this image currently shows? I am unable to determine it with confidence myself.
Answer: 10 mmHg
